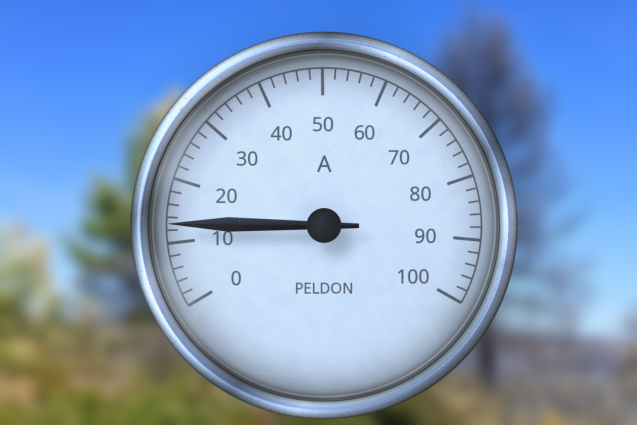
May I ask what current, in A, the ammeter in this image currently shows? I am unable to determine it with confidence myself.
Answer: 13 A
